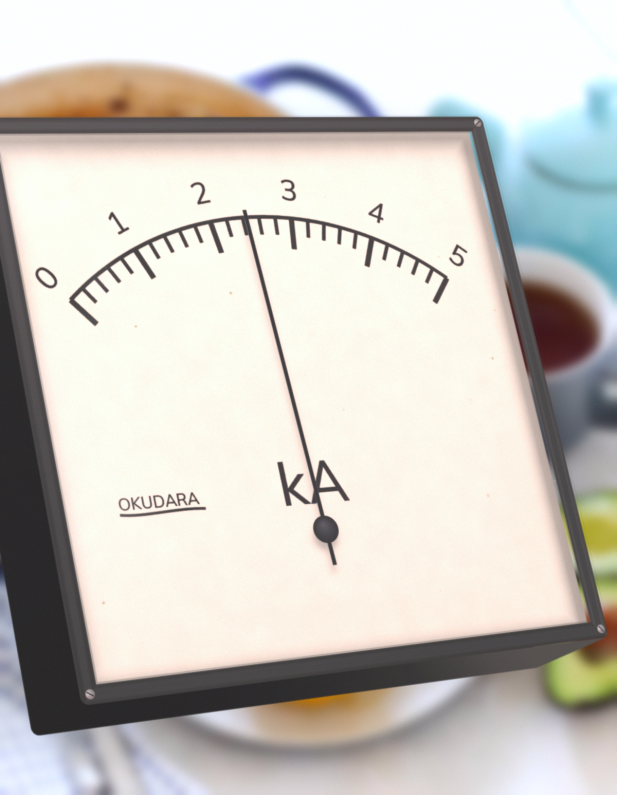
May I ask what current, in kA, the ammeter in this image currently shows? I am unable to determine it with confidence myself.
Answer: 2.4 kA
